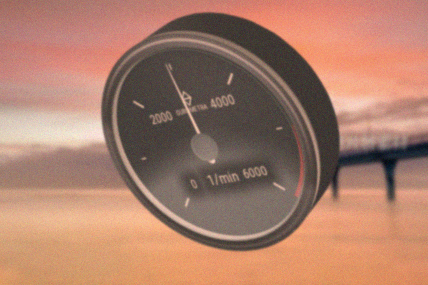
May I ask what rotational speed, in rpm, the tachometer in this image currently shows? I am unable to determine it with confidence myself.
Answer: 3000 rpm
